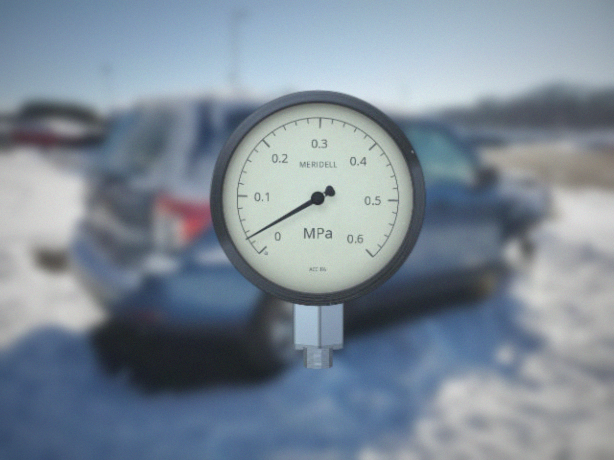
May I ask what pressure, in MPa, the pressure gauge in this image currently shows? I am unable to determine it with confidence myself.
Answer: 0.03 MPa
